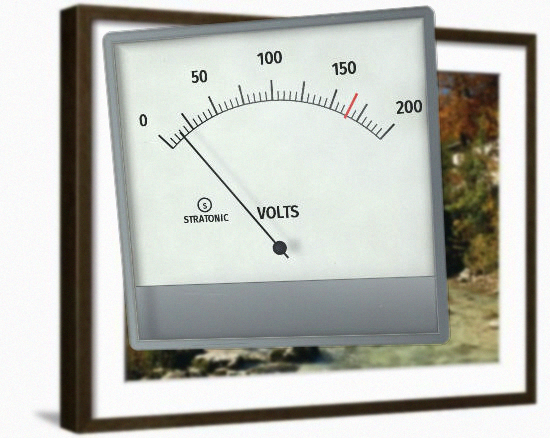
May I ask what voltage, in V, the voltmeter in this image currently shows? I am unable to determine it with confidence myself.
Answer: 15 V
